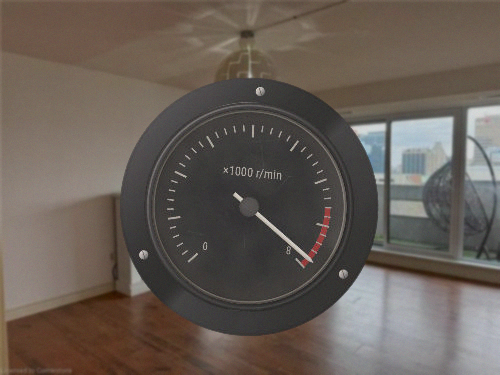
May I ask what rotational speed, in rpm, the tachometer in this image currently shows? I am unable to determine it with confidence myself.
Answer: 7800 rpm
